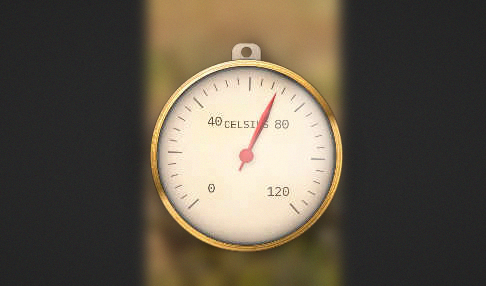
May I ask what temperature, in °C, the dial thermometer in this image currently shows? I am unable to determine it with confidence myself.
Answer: 70 °C
